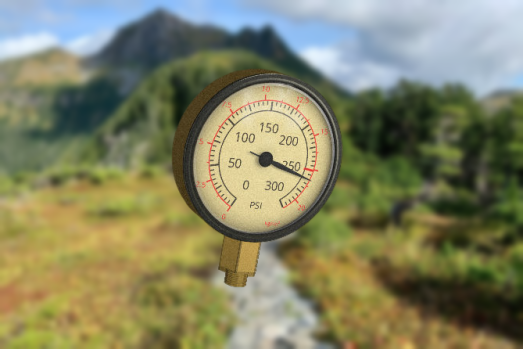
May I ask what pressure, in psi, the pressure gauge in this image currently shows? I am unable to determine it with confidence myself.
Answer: 260 psi
